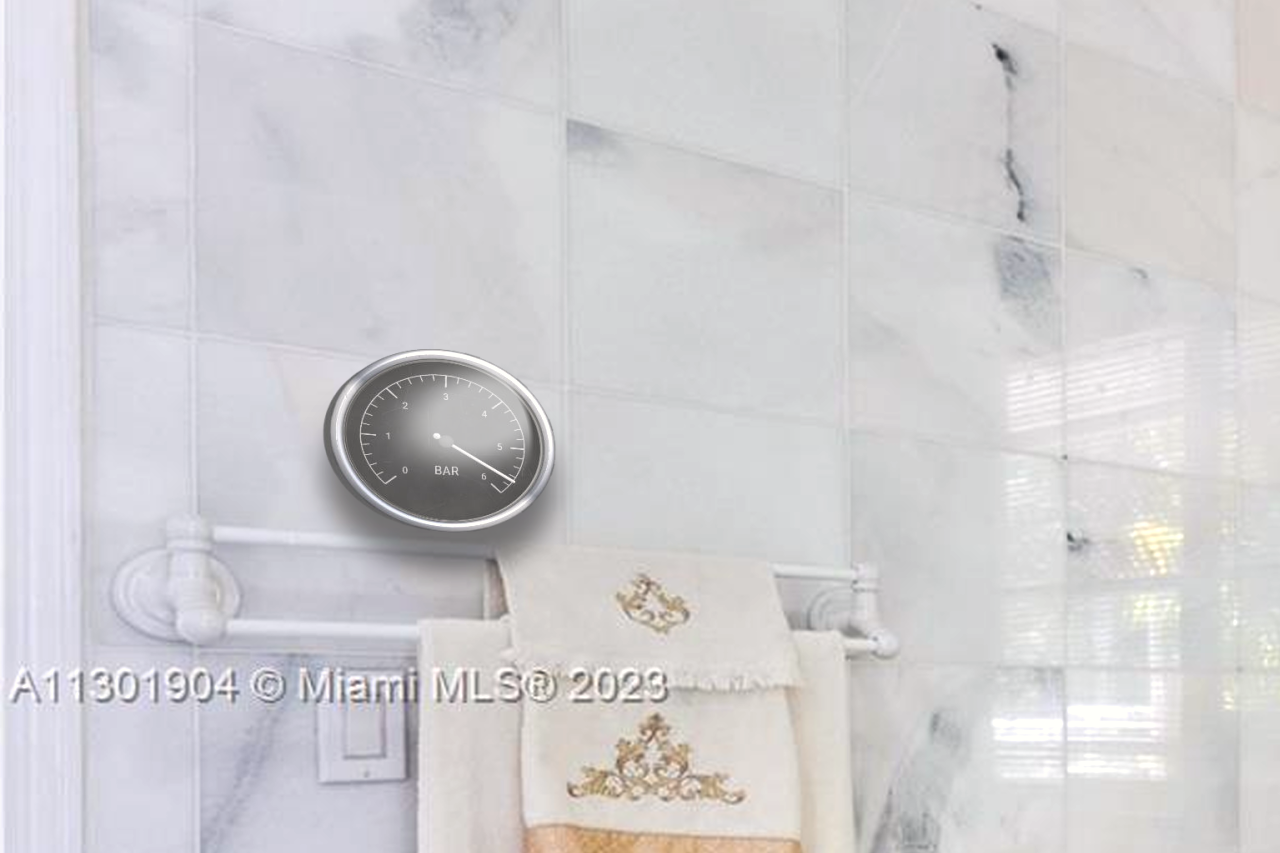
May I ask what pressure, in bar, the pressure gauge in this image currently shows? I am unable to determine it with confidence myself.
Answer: 5.7 bar
